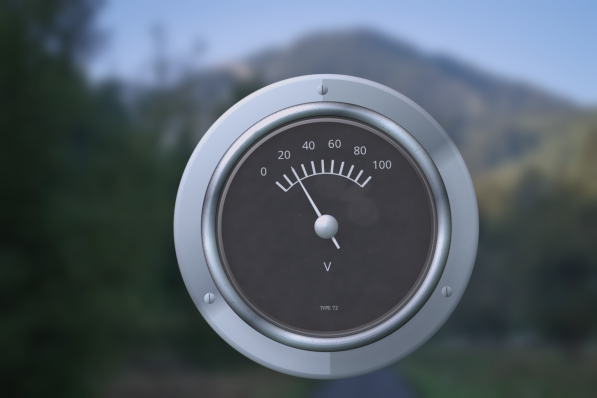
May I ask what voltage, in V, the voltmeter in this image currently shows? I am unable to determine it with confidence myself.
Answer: 20 V
